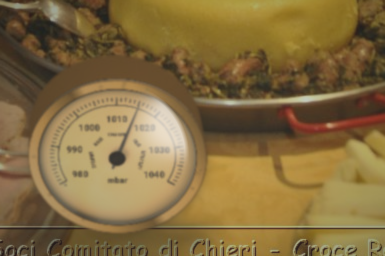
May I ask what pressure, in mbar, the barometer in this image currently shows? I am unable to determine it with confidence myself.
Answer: 1015 mbar
